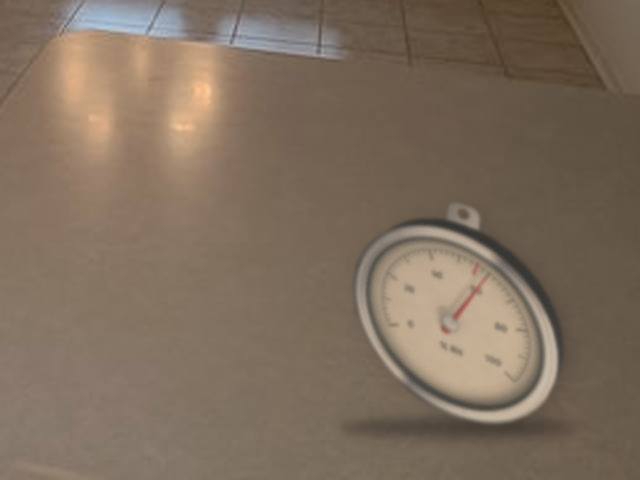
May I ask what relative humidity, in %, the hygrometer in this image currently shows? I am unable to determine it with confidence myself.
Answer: 60 %
